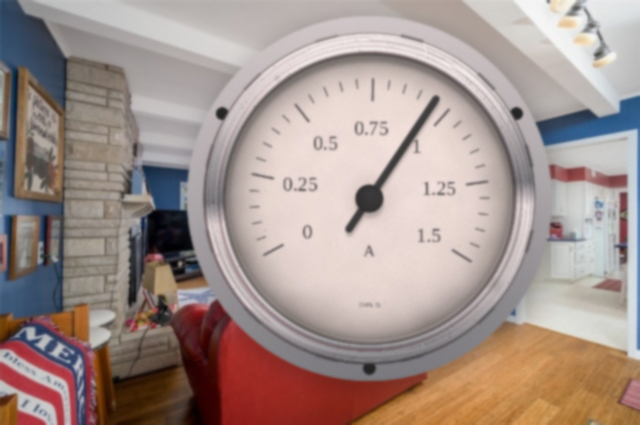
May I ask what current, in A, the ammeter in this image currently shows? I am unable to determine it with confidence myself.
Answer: 0.95 A
